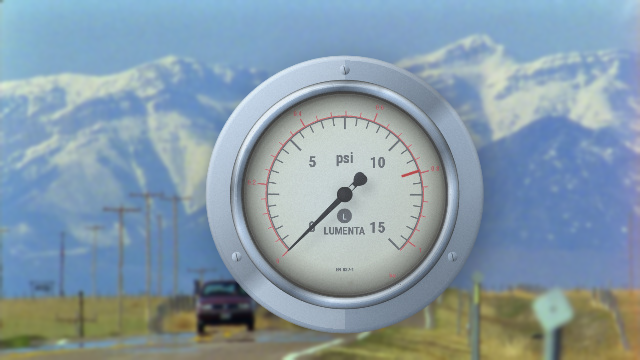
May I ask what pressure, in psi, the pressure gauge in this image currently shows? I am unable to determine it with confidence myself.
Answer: 0 psi
